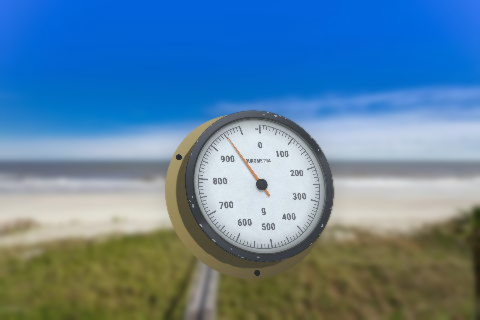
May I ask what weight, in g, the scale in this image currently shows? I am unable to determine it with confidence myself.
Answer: 950 g
